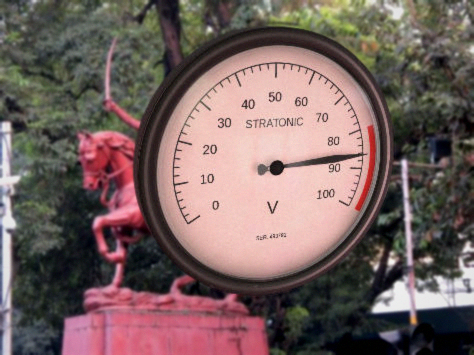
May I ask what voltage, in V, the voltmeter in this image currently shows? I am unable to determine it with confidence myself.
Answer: 86 V
